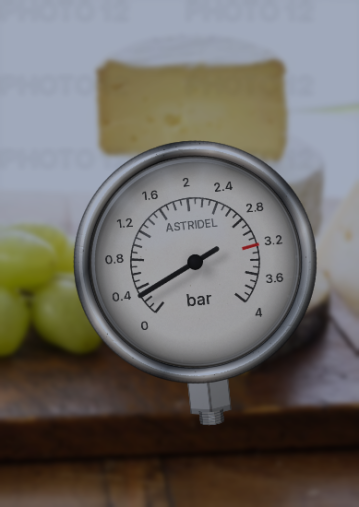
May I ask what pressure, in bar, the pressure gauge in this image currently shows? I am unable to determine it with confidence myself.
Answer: 0.3 bar
